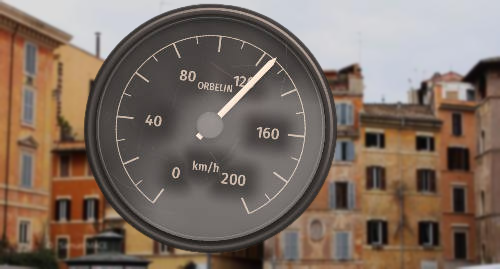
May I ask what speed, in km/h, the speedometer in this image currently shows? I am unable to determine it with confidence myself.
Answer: 125 km/h
